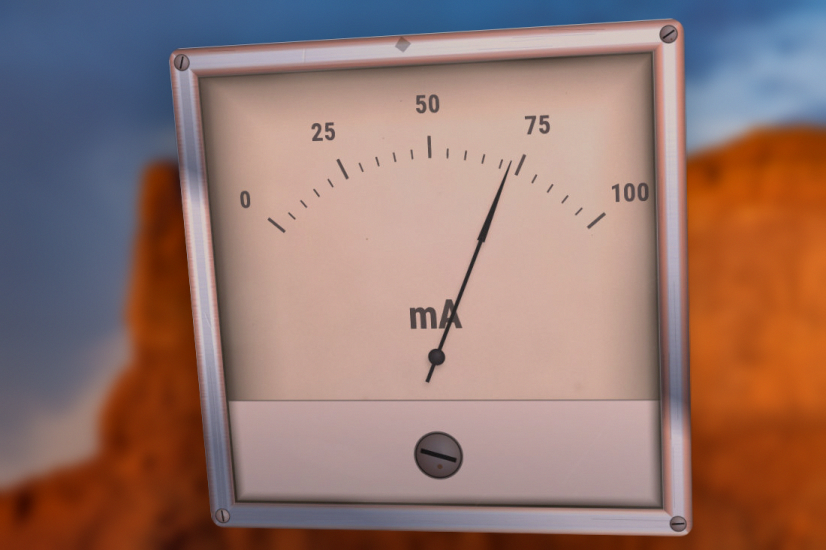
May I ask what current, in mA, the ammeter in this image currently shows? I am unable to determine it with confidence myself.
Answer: 72.5 mA
